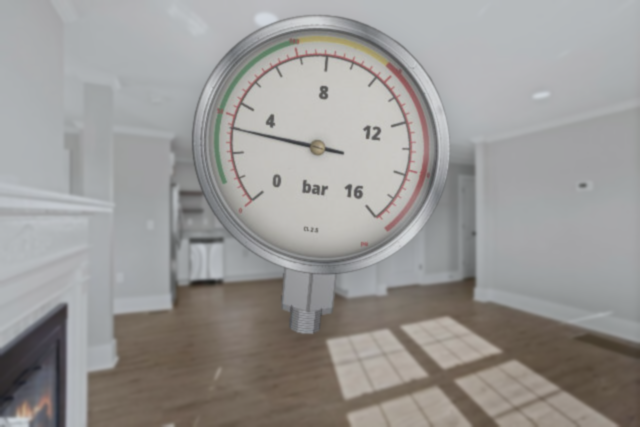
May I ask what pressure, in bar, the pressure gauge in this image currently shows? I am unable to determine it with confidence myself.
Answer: 3 bar
